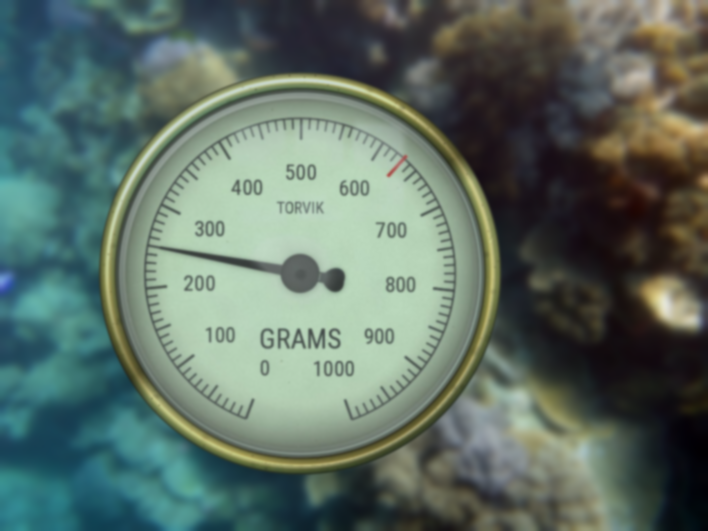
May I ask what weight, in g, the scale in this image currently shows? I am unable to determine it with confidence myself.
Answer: 250 g
